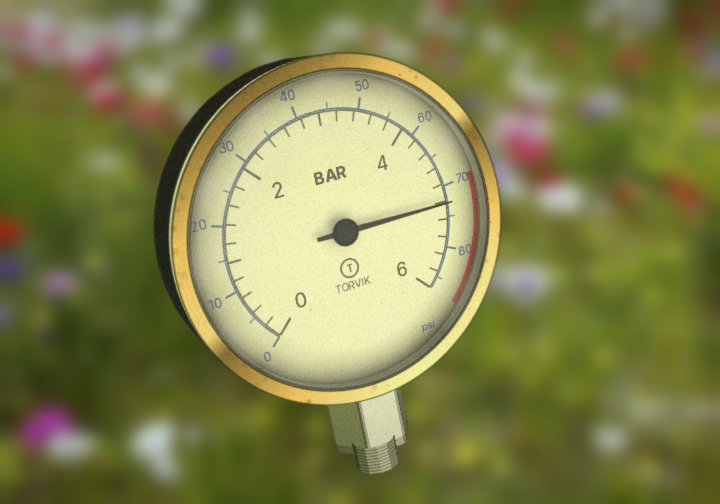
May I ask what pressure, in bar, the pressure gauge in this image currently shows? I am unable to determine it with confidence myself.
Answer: 5 bar
